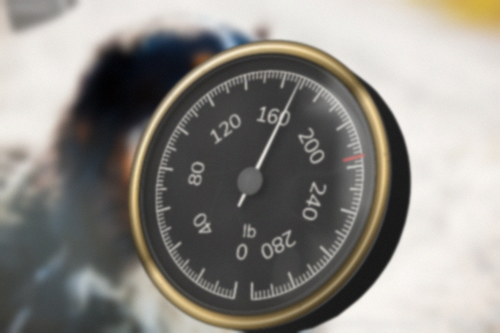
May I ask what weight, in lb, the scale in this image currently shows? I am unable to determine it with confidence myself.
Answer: 170 lb
